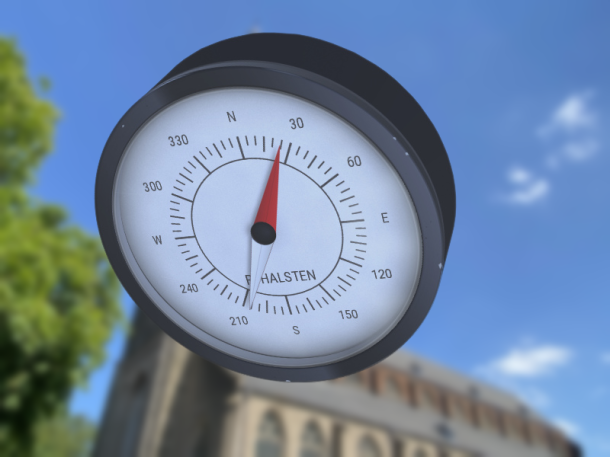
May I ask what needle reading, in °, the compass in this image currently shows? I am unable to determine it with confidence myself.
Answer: 25 °
